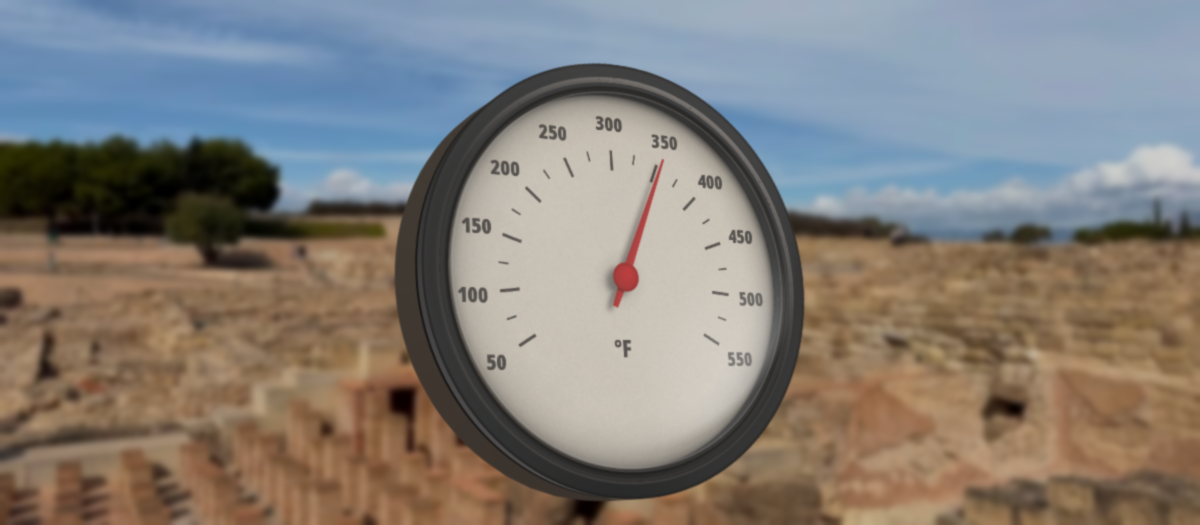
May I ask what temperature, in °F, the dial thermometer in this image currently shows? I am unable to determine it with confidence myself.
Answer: 350 °F
